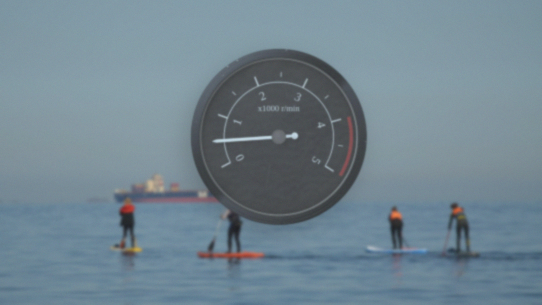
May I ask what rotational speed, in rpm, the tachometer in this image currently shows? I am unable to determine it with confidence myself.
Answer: 500 rpm
